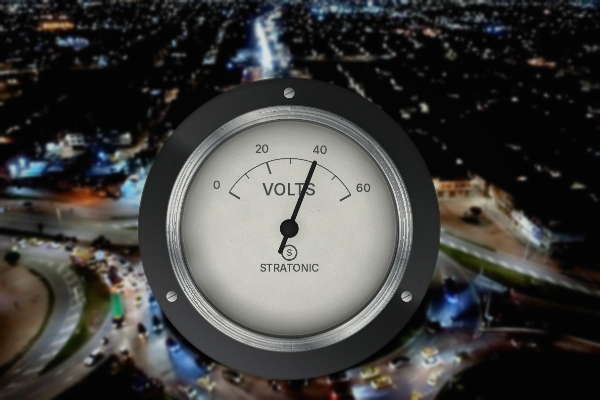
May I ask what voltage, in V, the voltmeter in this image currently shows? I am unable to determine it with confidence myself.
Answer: 40 V
